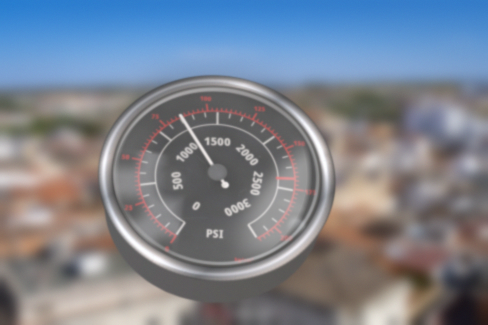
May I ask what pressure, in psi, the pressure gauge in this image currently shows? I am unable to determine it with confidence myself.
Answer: 1200 psi
